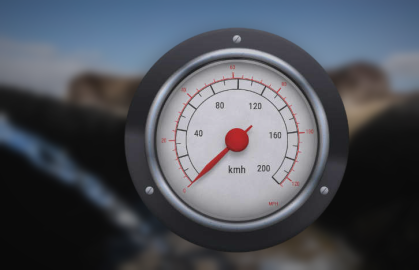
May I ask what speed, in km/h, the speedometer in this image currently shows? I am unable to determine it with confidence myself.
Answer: 0 km/h
